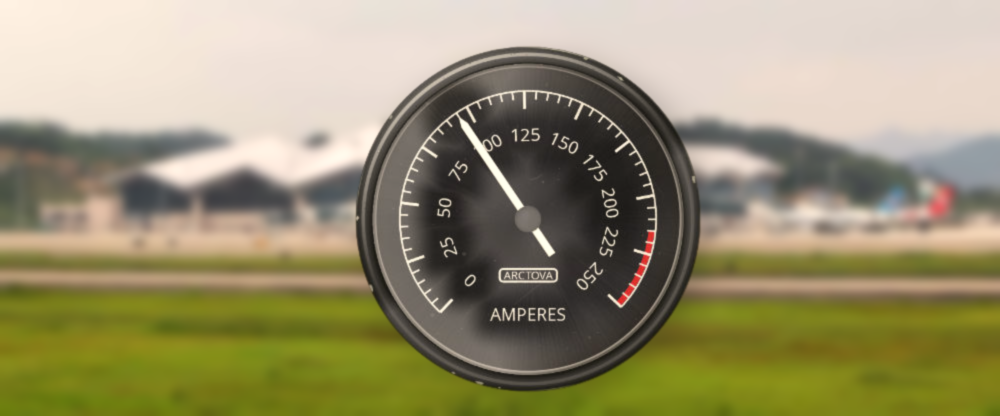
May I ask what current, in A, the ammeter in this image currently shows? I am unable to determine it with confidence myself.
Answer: 95 A
